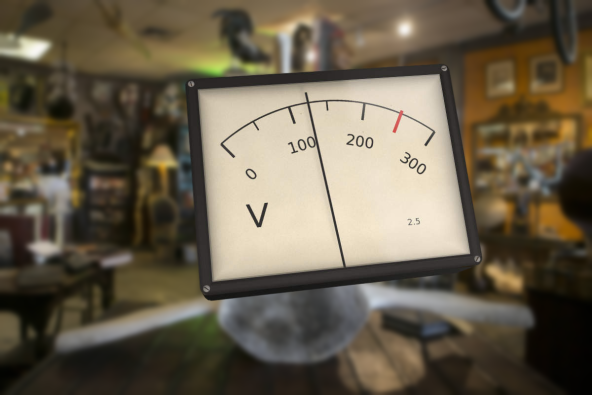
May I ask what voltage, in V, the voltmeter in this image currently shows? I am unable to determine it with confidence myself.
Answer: 125 V
